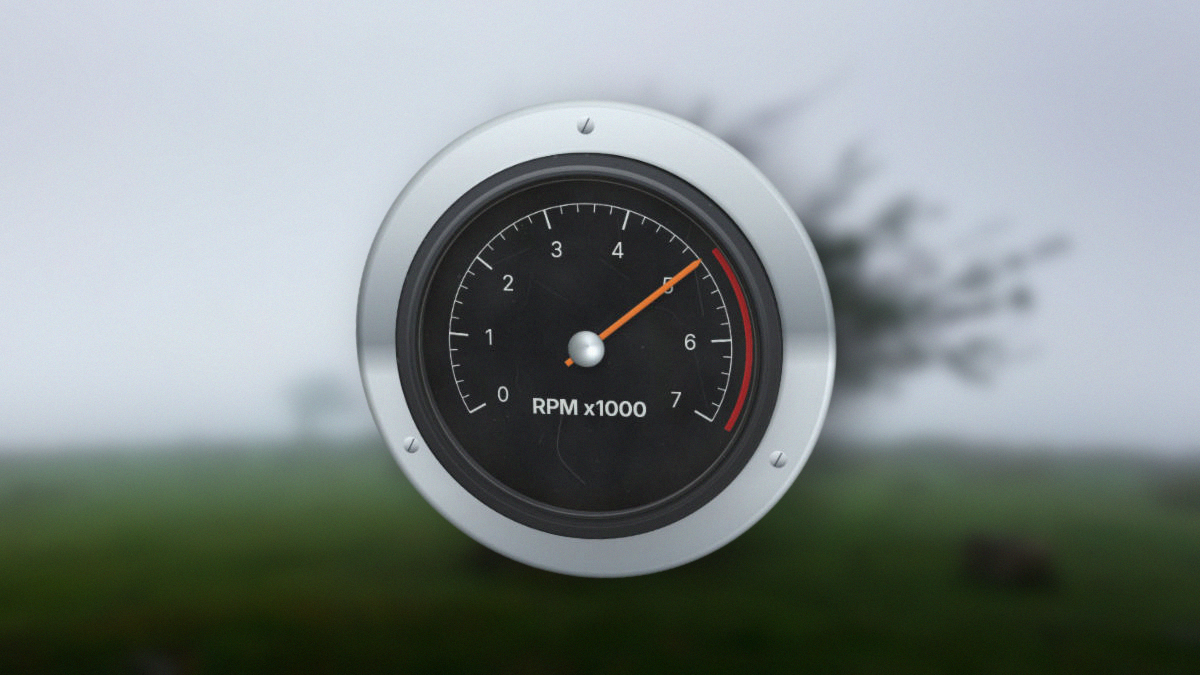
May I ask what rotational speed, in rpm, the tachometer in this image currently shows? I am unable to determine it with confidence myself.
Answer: 5000 rpm
